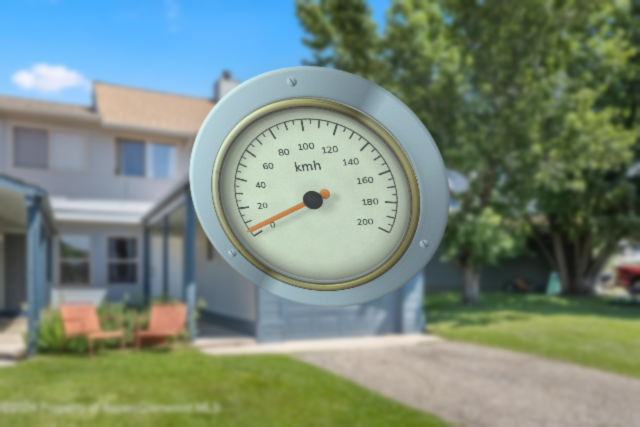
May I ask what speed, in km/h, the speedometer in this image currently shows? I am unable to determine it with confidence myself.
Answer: 5 km/h
